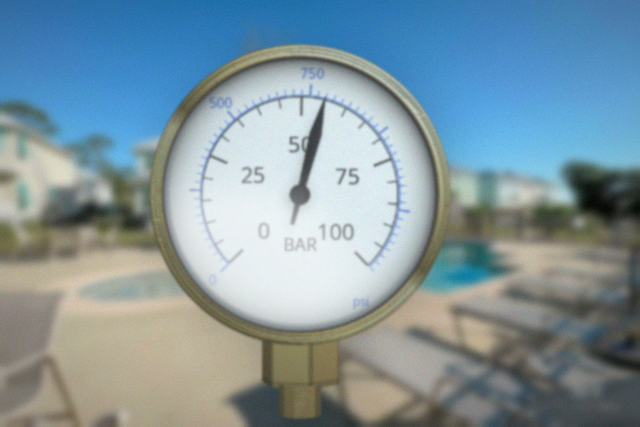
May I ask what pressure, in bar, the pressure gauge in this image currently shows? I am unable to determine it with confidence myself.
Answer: 55 bar
